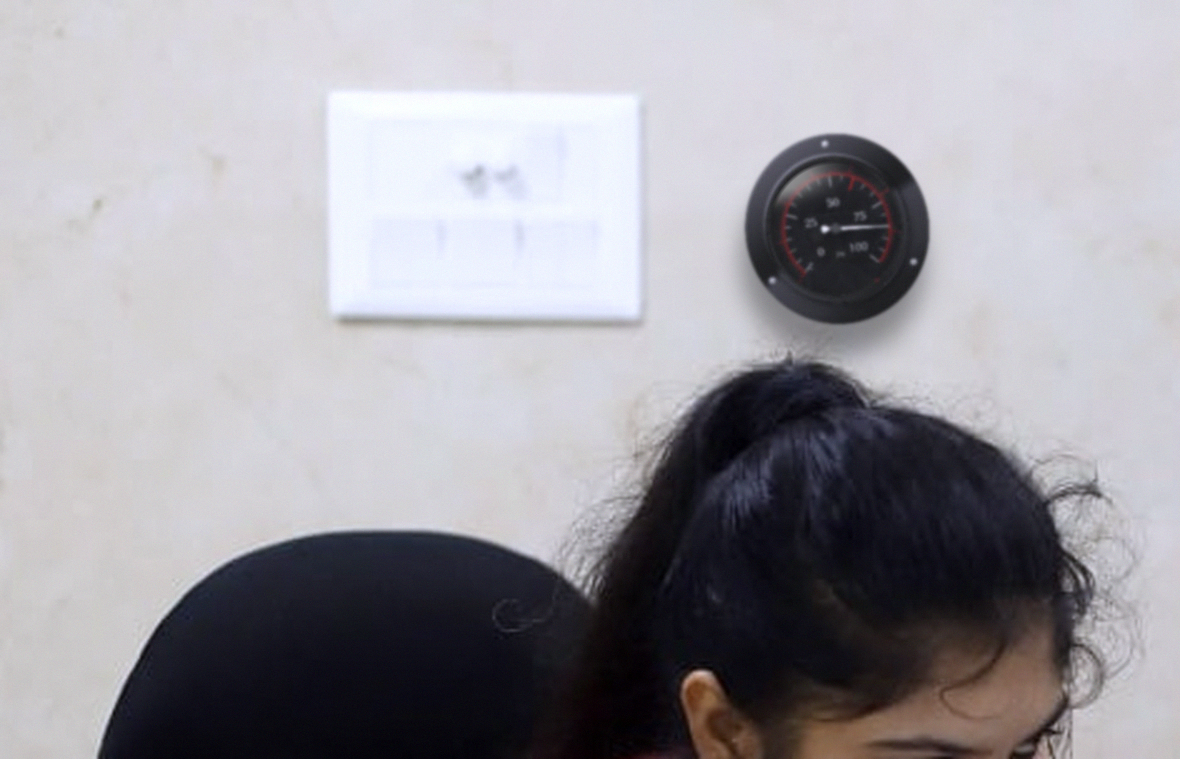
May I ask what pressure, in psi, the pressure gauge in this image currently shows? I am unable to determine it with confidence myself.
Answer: 85 psi
